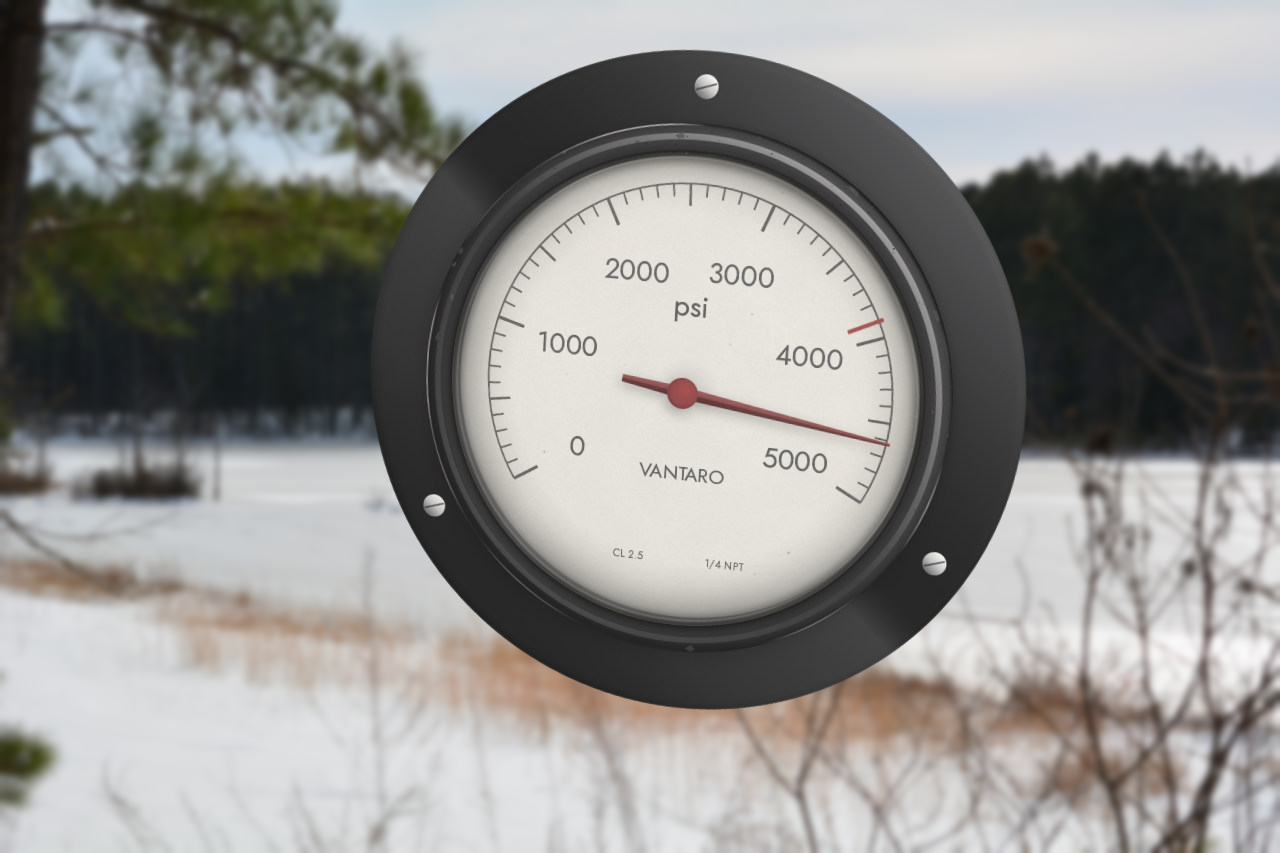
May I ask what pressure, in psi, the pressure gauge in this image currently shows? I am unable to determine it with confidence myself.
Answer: 4600 psi
